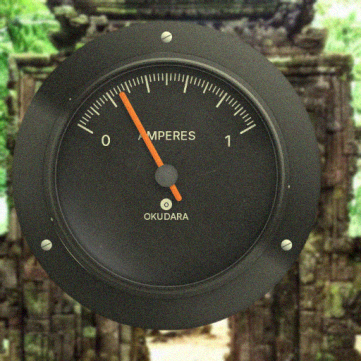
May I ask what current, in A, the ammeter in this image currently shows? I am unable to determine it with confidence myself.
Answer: 0.26 A
